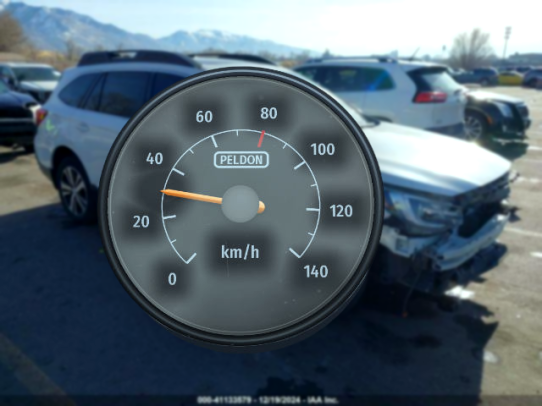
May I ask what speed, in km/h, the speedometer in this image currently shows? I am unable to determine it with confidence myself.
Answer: 30 km/h
